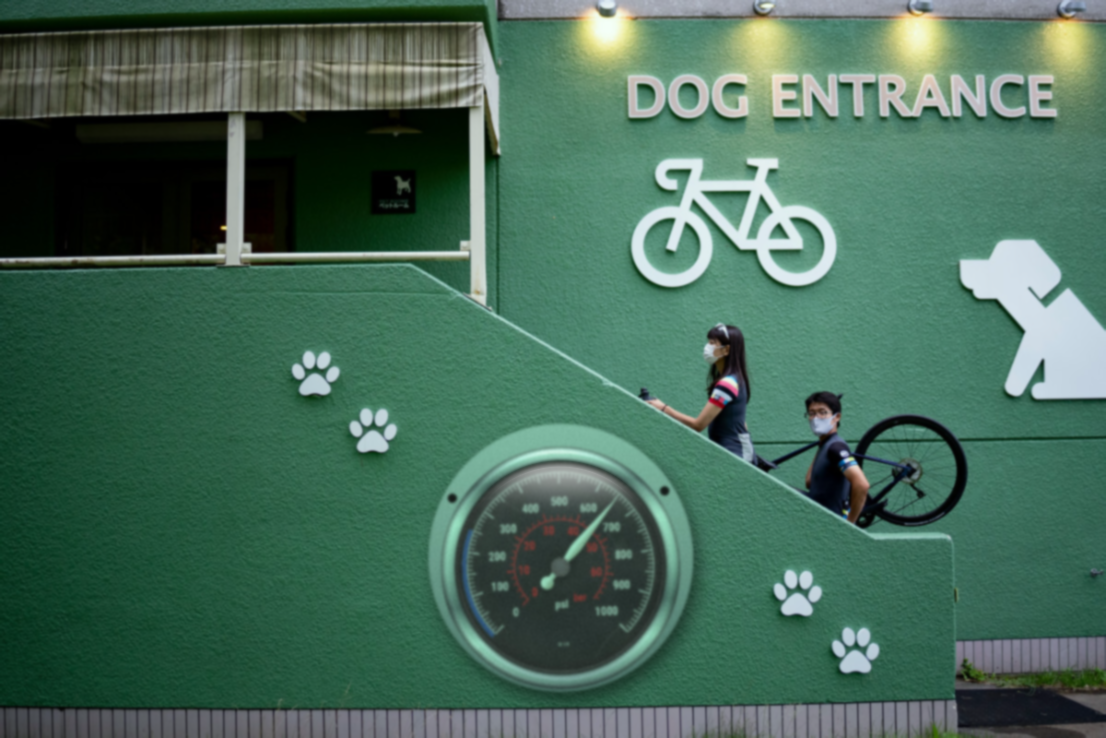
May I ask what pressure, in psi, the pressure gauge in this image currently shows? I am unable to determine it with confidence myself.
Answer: 650 psi
